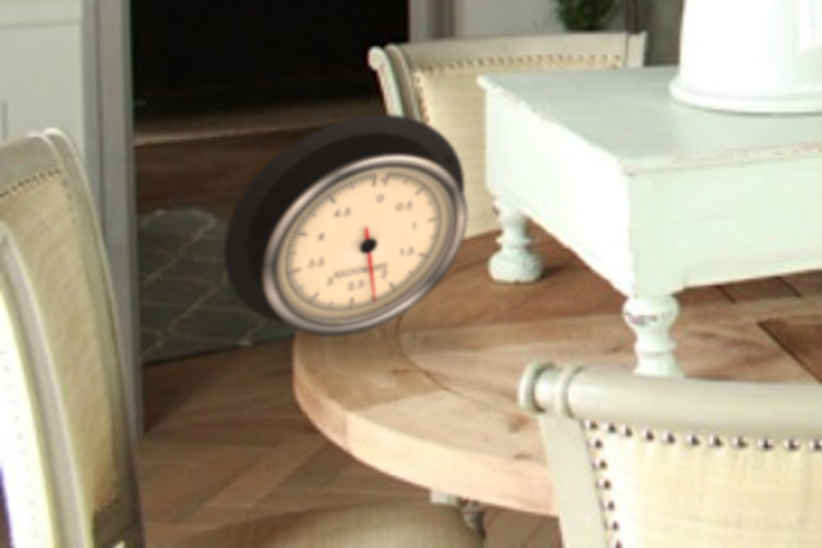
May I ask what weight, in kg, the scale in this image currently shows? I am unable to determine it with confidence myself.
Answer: 2.25 kg
